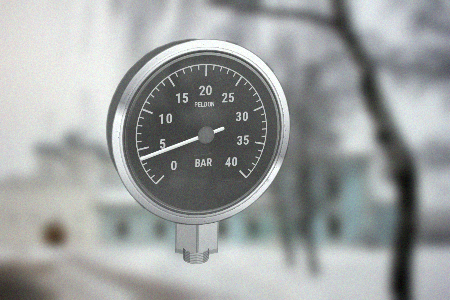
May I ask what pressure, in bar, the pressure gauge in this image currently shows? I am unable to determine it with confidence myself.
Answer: 4 bar
